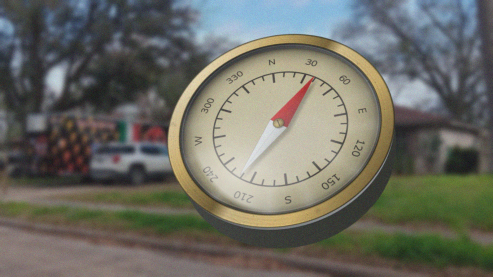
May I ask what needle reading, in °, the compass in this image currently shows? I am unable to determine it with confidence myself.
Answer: 40 °
